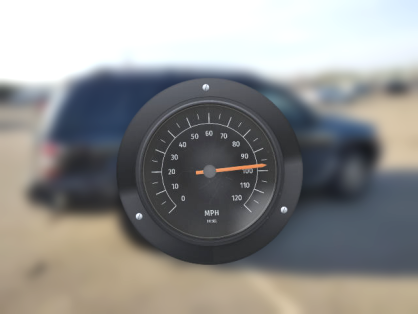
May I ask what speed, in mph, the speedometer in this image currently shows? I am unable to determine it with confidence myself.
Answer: 97.5 mph
